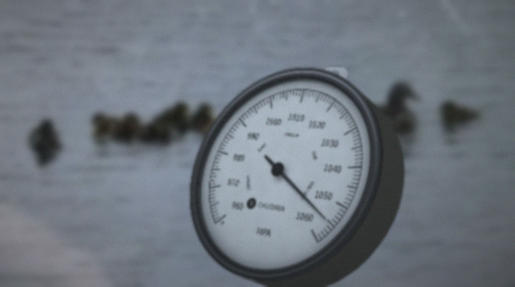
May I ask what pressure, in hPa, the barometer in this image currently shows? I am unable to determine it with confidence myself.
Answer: 1055 hPa
